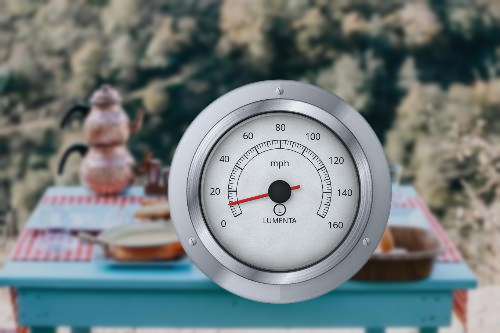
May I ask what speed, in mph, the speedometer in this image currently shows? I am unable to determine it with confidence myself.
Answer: 10 mph
